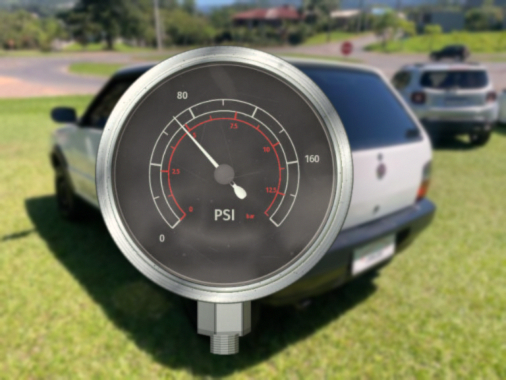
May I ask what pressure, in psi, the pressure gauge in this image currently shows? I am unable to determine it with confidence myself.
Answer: 70 psi
